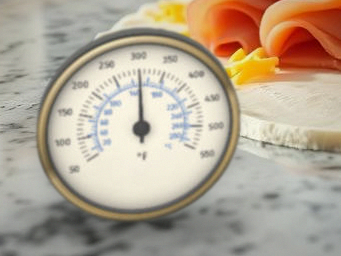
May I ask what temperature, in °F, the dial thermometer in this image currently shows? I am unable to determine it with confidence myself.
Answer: 300 °F
